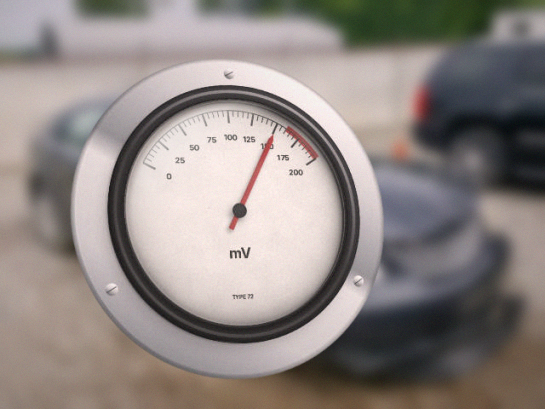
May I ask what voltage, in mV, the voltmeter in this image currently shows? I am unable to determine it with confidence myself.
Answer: 150 mV
